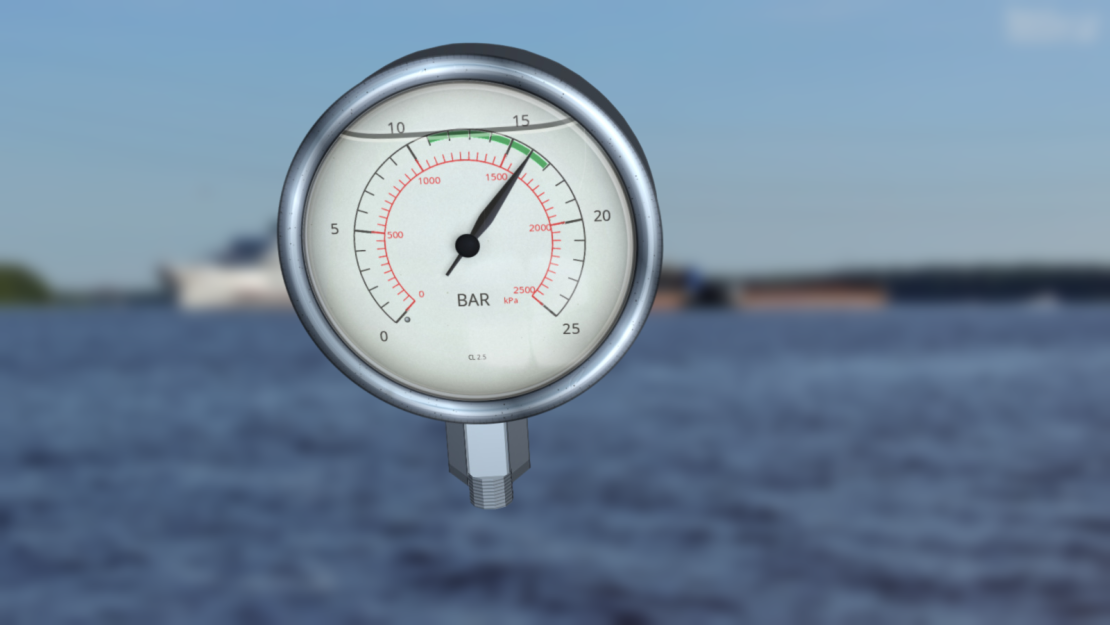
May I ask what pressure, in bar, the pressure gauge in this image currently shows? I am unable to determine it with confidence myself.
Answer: 16 bar
